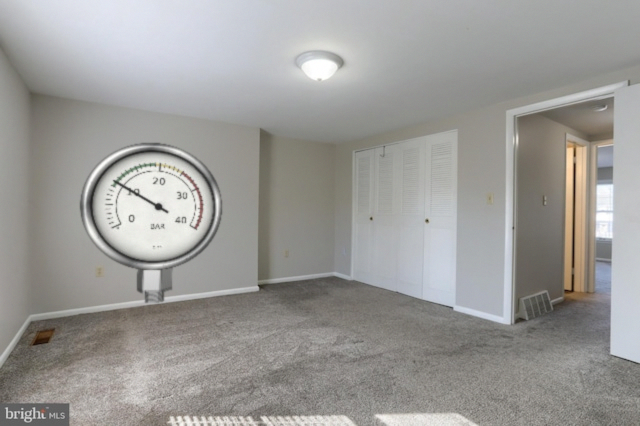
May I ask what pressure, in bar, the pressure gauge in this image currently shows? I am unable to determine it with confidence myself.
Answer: 10 bar
